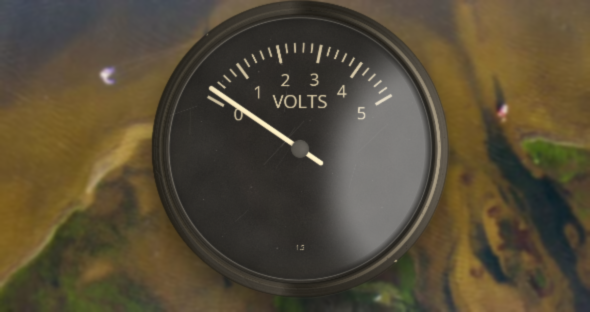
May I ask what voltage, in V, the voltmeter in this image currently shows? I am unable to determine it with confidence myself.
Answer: 0.2 V
